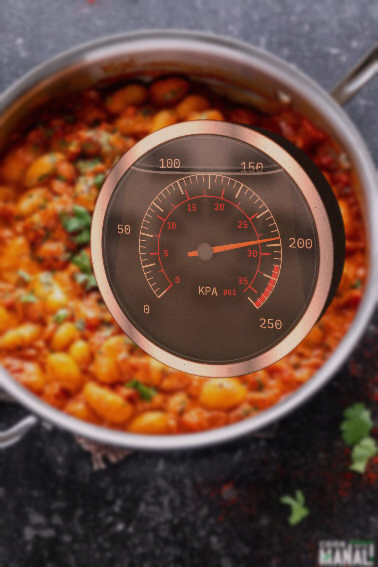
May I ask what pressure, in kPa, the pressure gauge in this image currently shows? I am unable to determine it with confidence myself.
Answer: 195 kPa
